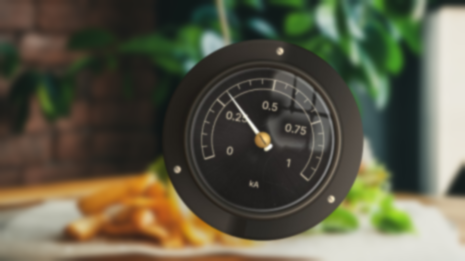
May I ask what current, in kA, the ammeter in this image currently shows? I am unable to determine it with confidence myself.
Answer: 0.3 kA
